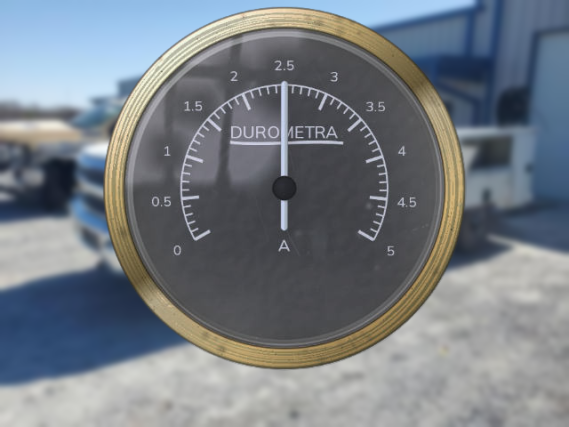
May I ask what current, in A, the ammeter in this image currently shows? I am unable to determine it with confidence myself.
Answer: 2.5 A
